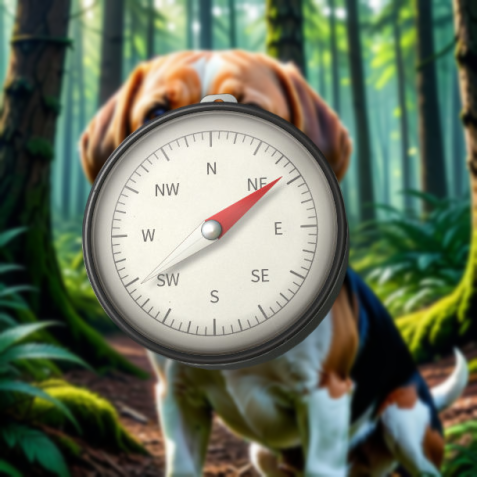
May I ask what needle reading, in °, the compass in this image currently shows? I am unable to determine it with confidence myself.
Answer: 55 °
